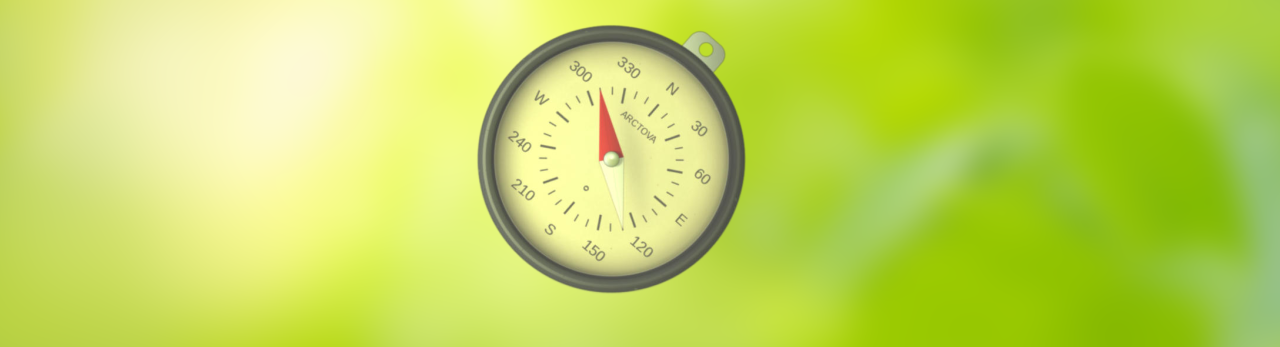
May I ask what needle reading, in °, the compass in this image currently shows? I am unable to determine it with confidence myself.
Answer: 310 °
